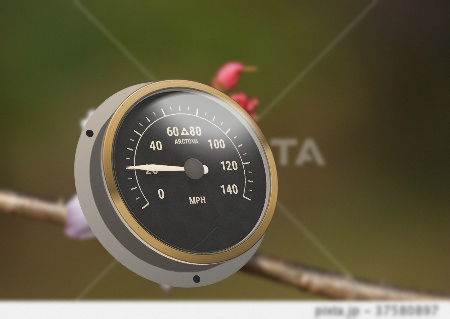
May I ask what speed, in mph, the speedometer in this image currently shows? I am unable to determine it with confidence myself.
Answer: 20 mph
